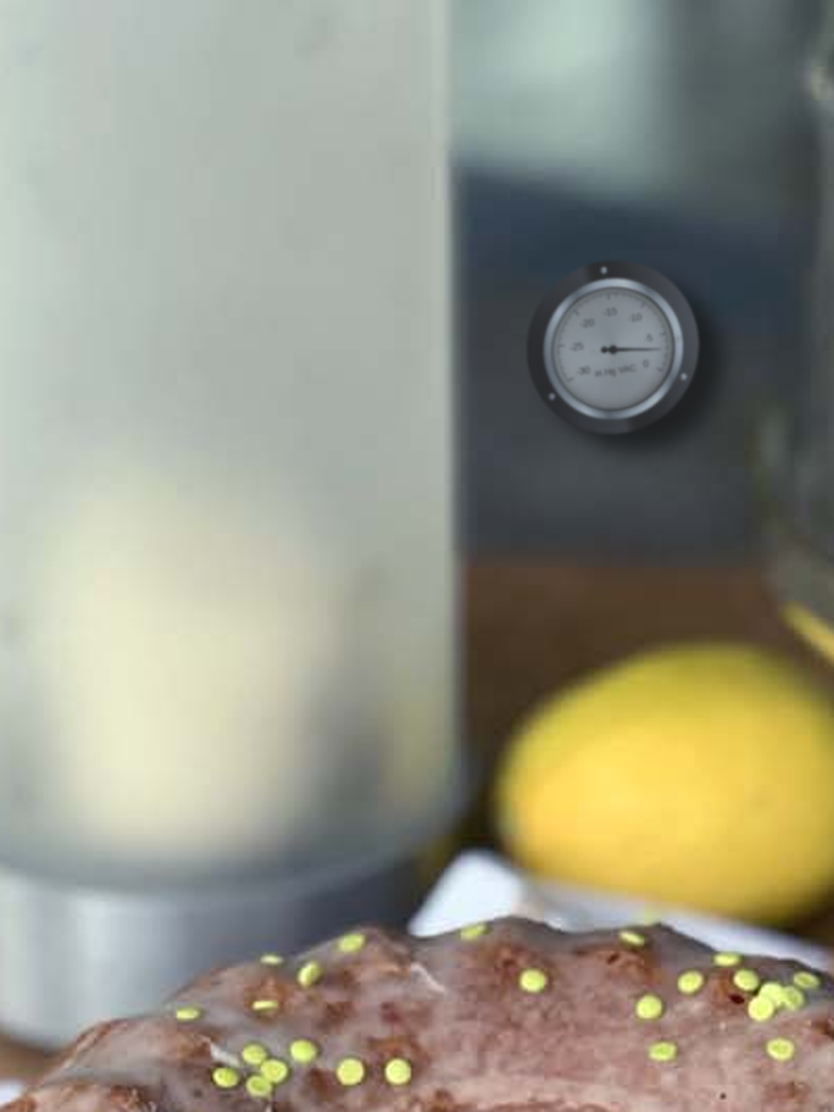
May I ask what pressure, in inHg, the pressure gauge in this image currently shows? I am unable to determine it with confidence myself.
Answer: -3 inHg
